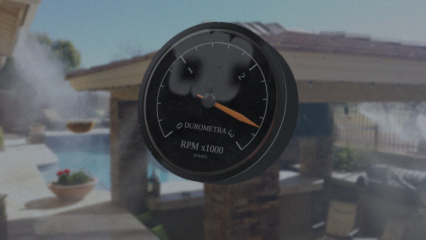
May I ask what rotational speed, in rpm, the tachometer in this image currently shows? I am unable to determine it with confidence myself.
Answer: 2700 rpm
